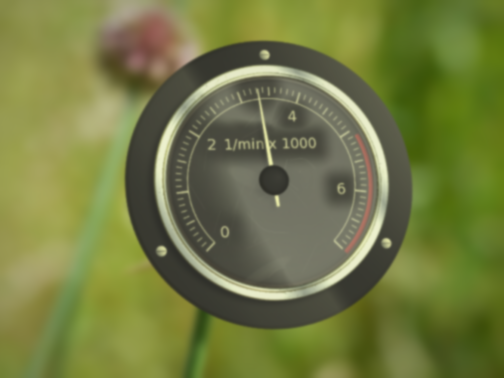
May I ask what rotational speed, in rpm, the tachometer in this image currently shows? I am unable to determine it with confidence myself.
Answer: 3300 rpm
